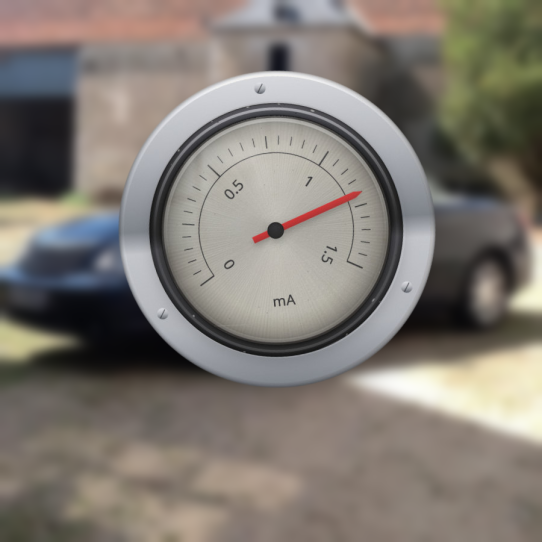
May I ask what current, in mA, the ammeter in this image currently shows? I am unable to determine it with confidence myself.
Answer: 1.2 mA
